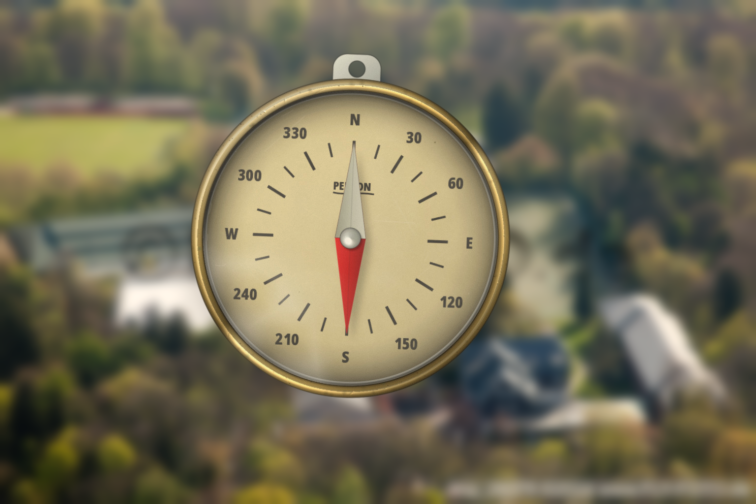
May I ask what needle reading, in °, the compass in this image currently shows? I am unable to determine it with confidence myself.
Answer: 180 °
